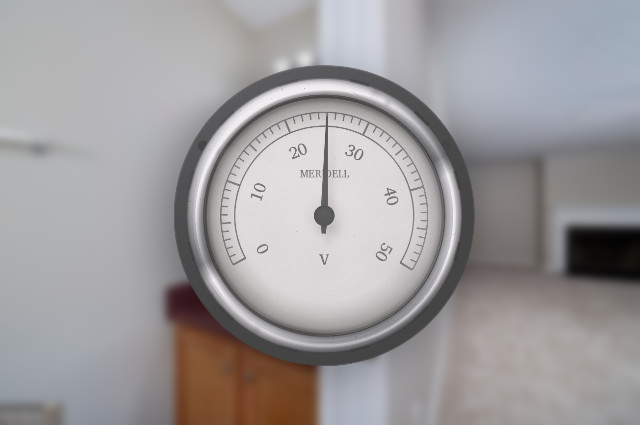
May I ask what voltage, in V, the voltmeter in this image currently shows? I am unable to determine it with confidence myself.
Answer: 25 V
